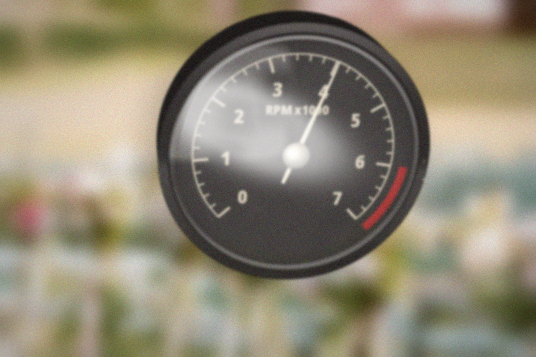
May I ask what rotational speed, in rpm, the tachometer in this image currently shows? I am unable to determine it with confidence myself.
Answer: 4000 rpm
